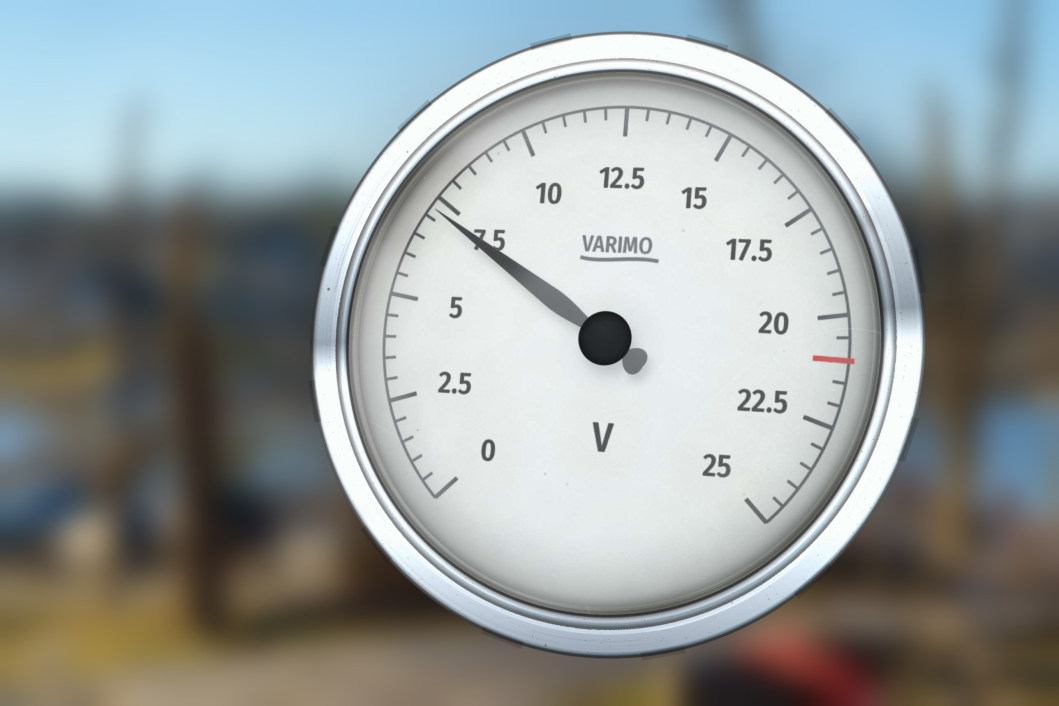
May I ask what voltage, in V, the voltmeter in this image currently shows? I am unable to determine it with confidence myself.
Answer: 7.25 V
